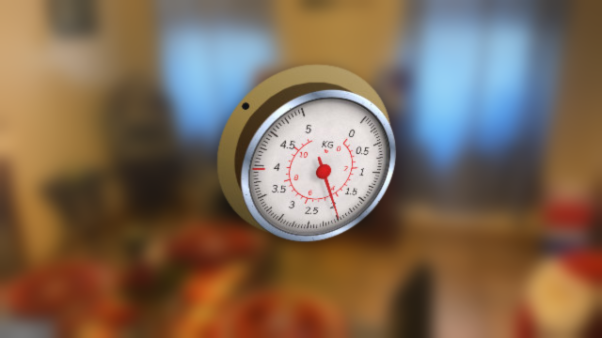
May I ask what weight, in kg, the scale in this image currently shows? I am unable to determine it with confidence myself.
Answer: 2 kg
